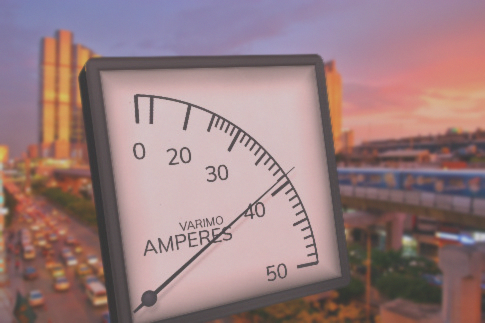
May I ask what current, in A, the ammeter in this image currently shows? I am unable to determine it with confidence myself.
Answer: 39 A
